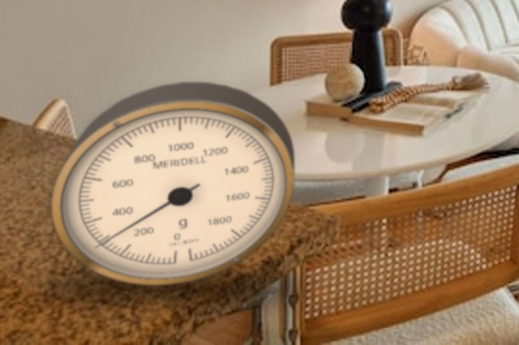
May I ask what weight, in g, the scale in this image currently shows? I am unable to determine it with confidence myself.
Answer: 300 g
